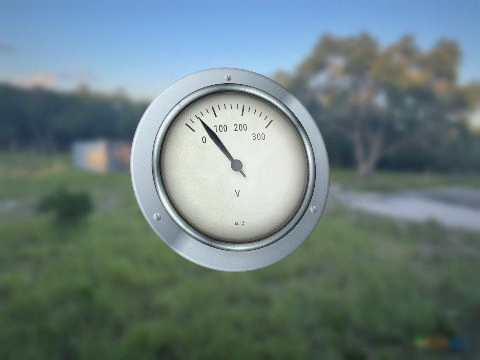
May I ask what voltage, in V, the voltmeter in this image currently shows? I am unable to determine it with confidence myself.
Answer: 40 V
